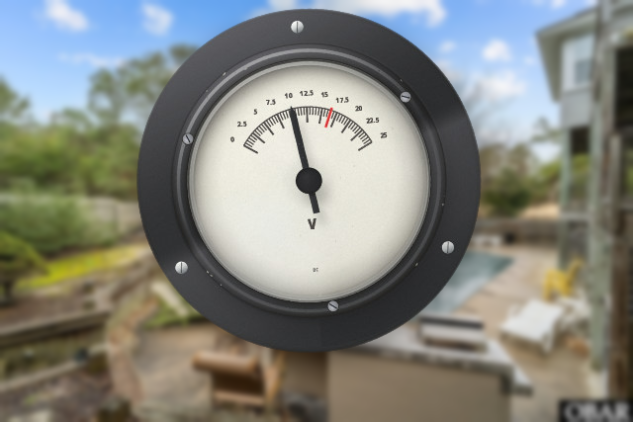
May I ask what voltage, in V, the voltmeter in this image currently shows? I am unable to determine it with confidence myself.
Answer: 10 V
